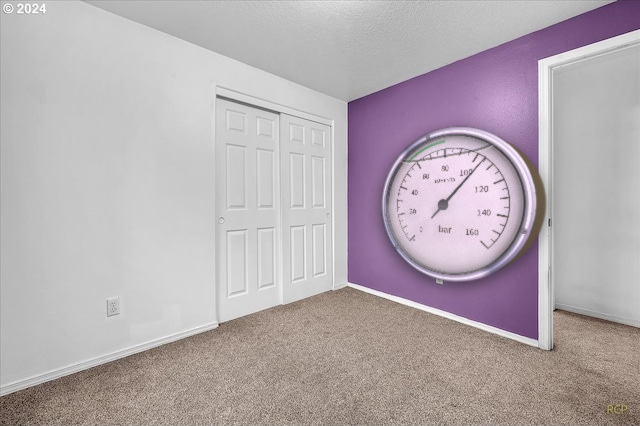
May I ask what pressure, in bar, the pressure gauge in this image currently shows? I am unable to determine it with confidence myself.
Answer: 105 bar
